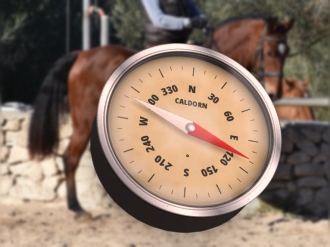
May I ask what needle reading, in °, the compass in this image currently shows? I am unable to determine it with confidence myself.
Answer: 110 °
